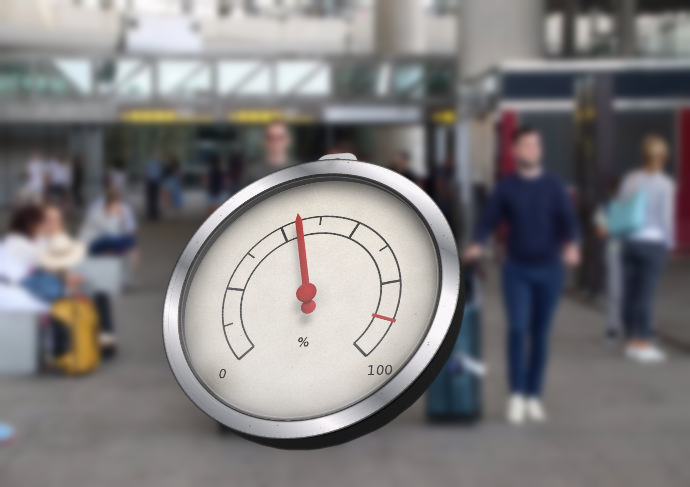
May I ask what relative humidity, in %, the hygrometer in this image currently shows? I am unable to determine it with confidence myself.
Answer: 45 %
